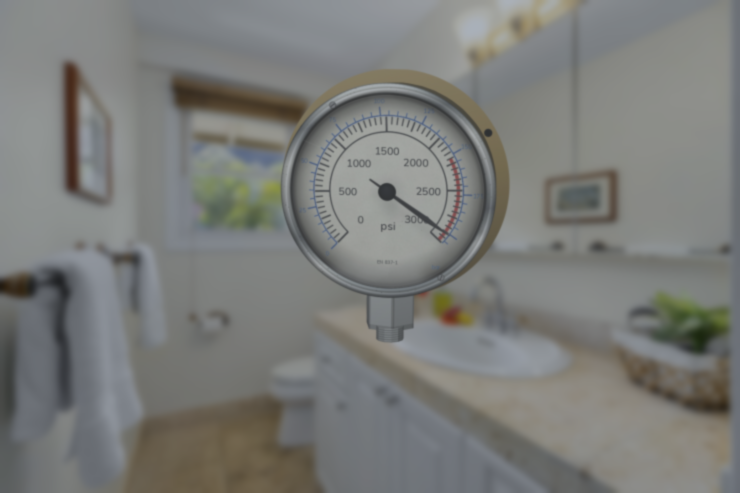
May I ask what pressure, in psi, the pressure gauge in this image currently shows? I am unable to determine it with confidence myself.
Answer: 2900 psi
